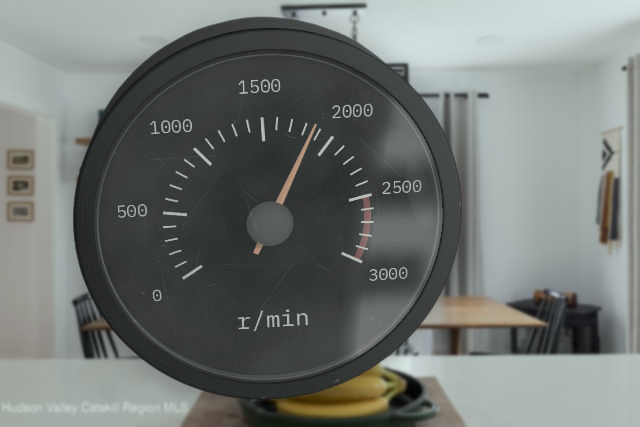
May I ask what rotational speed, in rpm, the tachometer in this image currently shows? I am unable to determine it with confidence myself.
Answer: 1850 rpm
